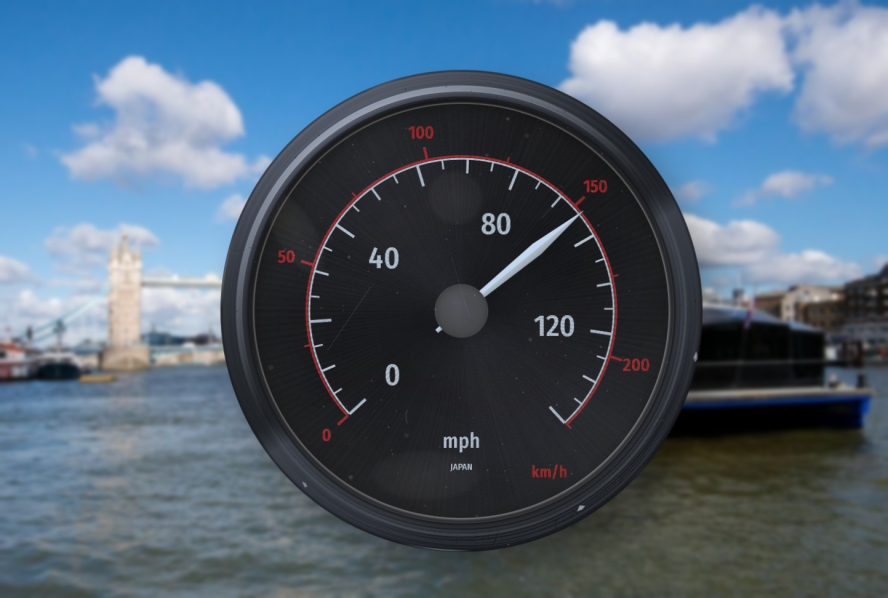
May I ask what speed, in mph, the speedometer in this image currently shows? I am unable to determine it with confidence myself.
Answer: 95 mph
